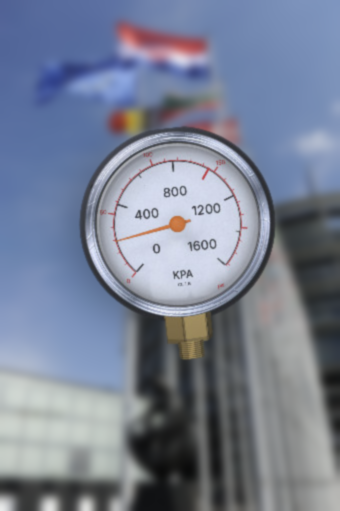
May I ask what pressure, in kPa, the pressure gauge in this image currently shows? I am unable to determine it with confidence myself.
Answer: 200 kPa
